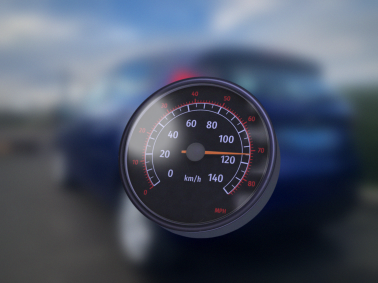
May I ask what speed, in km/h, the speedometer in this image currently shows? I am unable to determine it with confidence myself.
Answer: 115 km/h
